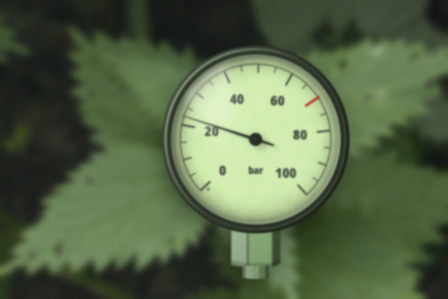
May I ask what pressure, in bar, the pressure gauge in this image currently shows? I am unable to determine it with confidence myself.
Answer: 22.5 bar
